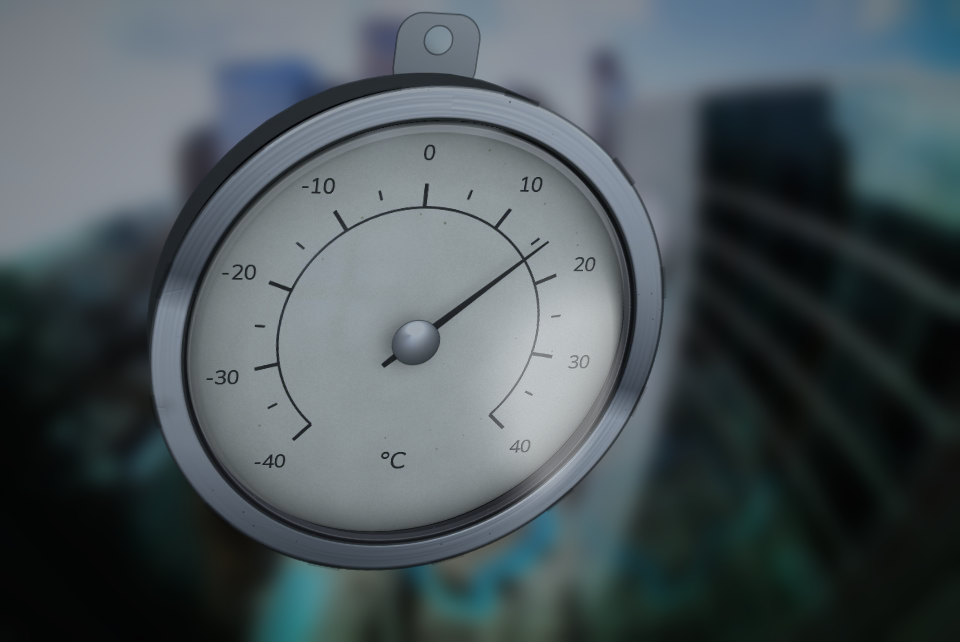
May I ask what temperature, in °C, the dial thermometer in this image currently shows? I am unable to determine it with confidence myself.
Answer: 15 °C
